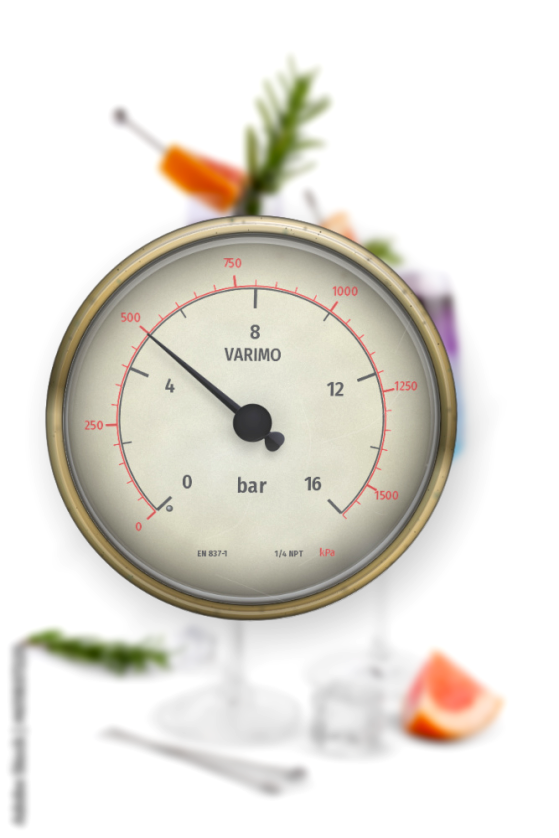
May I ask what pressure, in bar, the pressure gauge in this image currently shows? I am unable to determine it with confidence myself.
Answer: 5 bar
